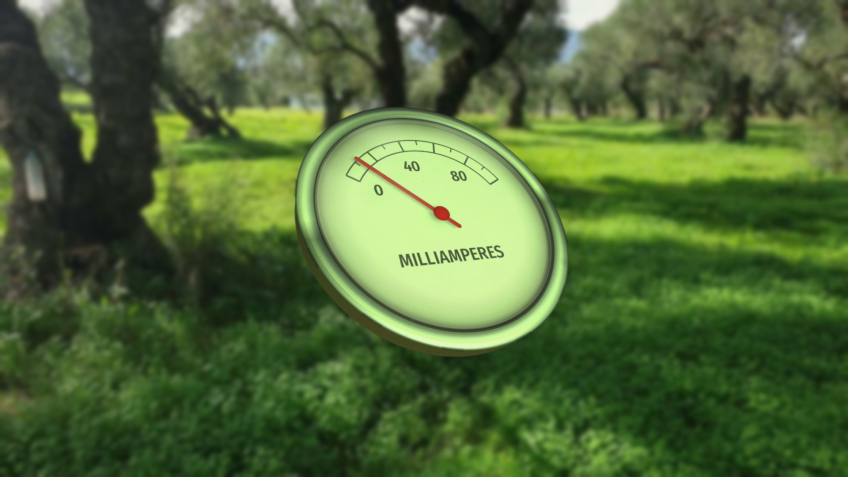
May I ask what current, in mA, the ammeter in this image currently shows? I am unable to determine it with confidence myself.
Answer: 10 mA
